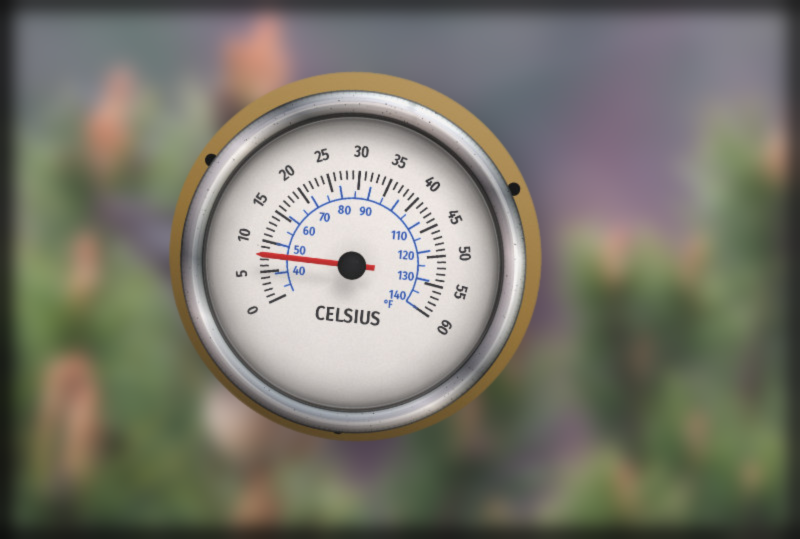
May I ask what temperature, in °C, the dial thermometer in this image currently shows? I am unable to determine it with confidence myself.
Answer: 8 °C
